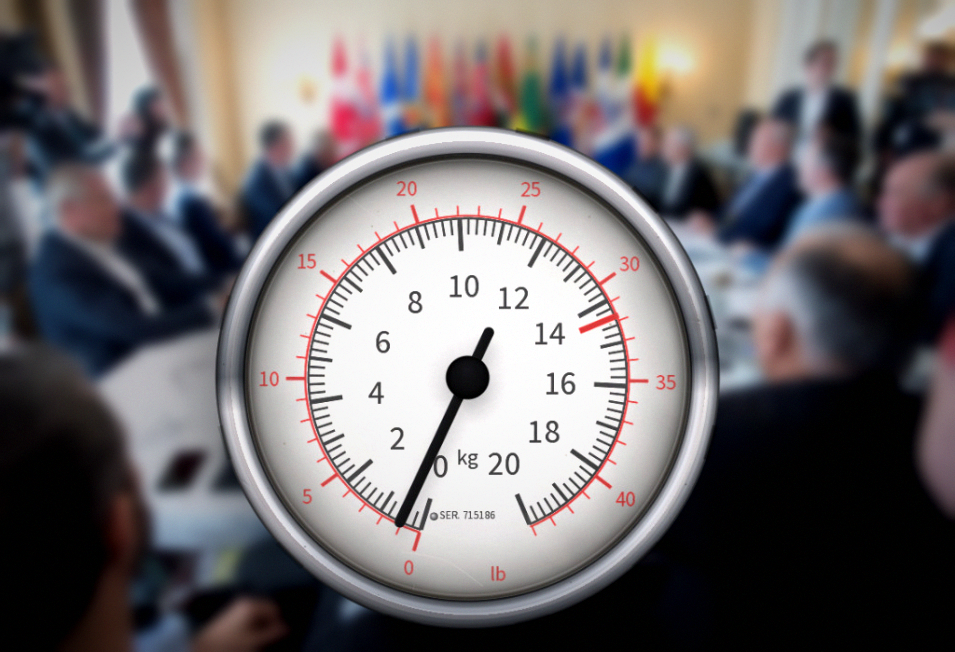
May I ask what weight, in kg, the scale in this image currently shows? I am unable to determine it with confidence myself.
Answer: 0.5 kg
